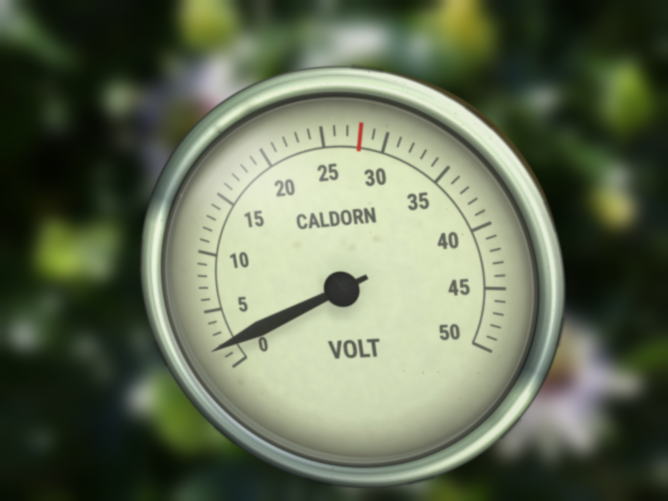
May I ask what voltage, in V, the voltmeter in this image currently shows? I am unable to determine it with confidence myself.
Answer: 2 V
